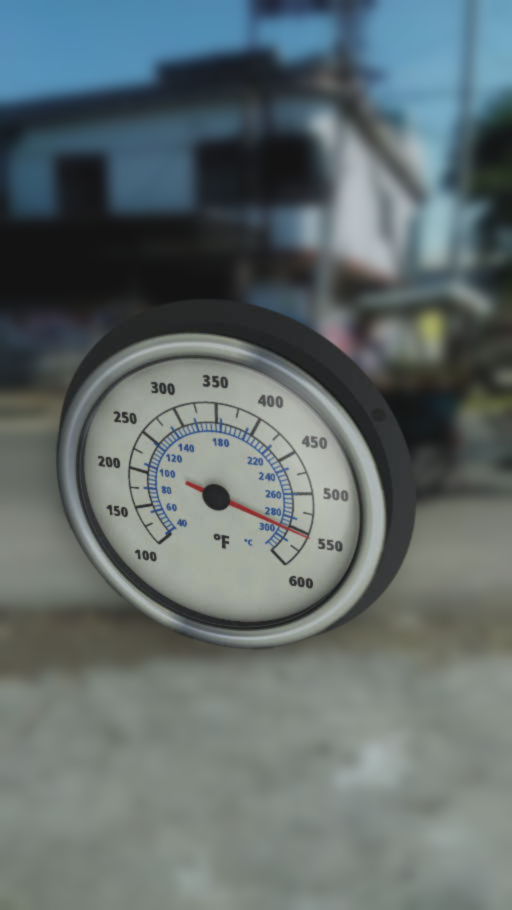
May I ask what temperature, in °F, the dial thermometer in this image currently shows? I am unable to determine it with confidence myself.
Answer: 550 °F
